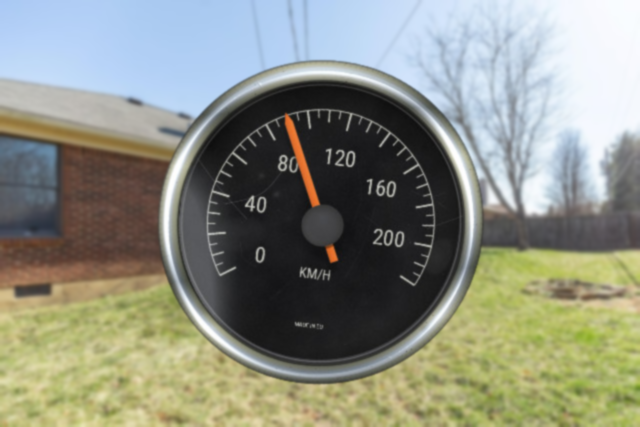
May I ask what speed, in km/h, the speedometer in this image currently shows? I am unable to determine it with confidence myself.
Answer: 90 km/h
